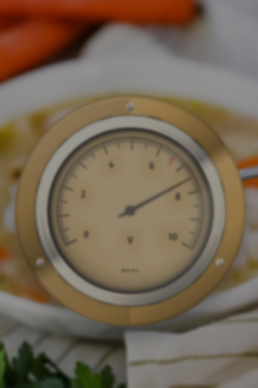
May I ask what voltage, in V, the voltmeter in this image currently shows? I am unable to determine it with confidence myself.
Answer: 7.5 V
